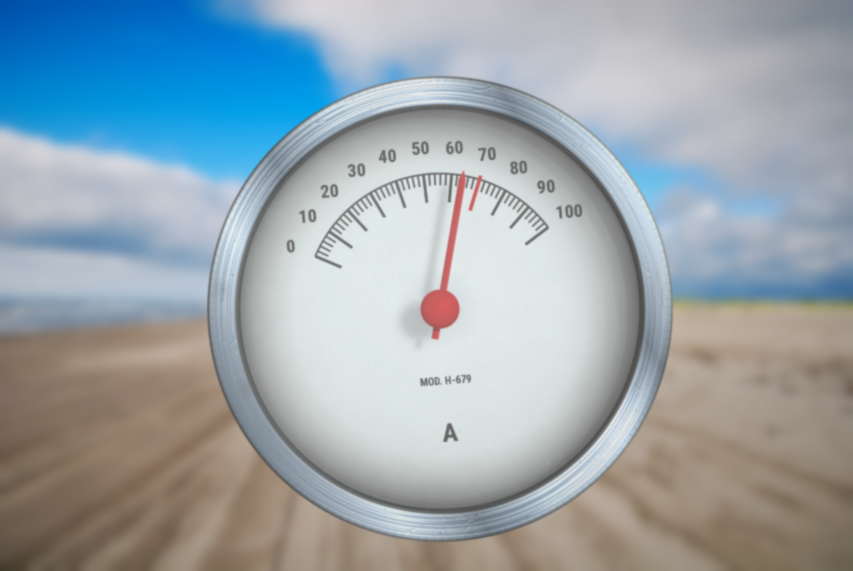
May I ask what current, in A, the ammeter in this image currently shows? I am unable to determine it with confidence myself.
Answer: 64 A
